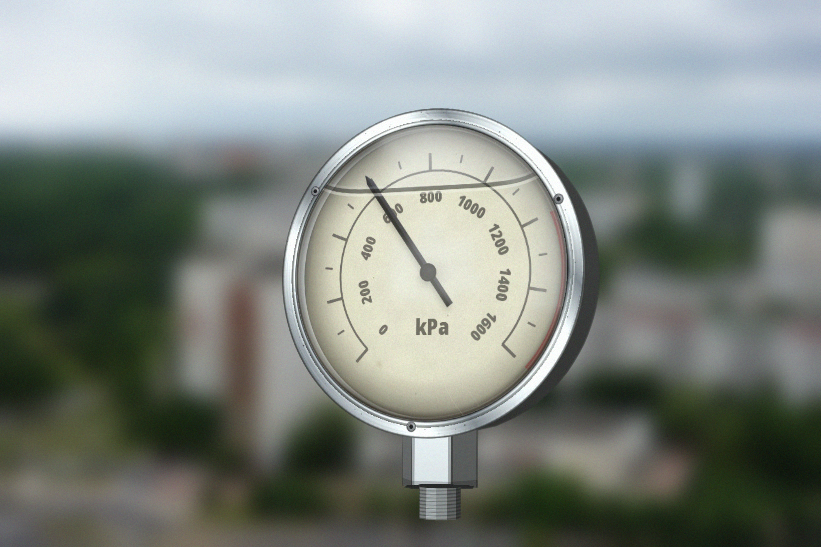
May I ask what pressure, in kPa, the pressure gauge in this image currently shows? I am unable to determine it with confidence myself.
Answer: 600 kPa
